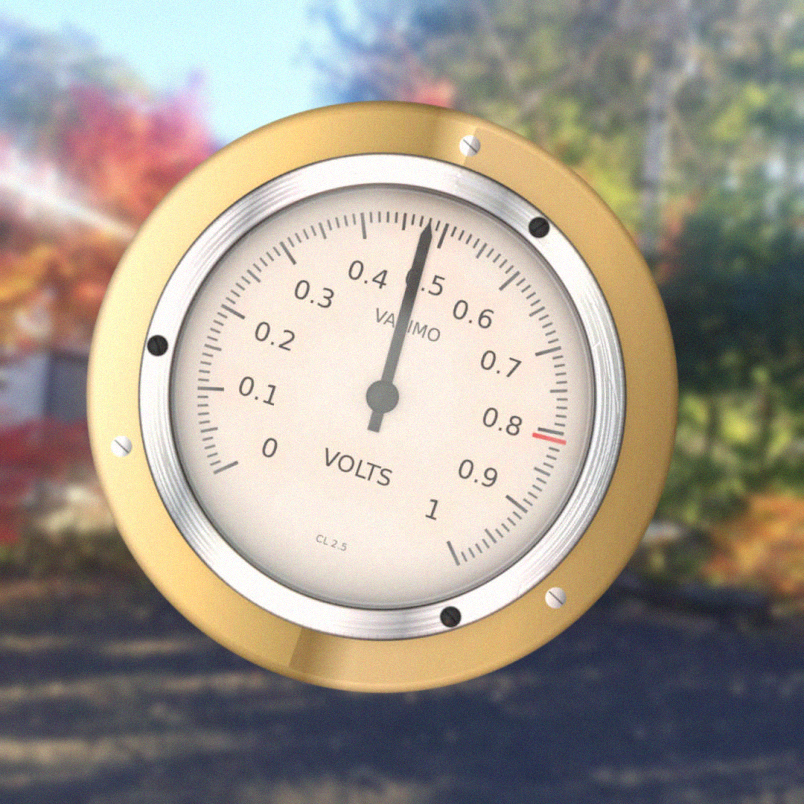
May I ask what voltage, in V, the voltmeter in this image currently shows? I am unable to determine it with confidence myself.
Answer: 0.48 V
